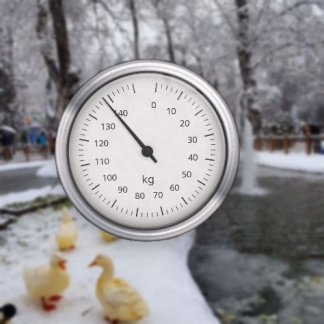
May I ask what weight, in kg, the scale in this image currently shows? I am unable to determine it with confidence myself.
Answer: 138 kg
